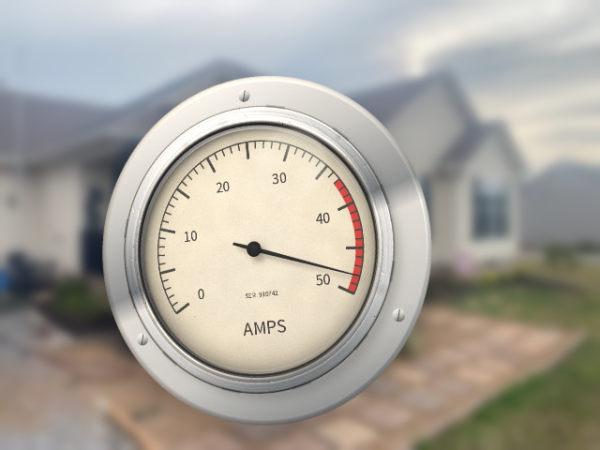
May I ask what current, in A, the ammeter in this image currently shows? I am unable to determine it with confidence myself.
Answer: 48 A
